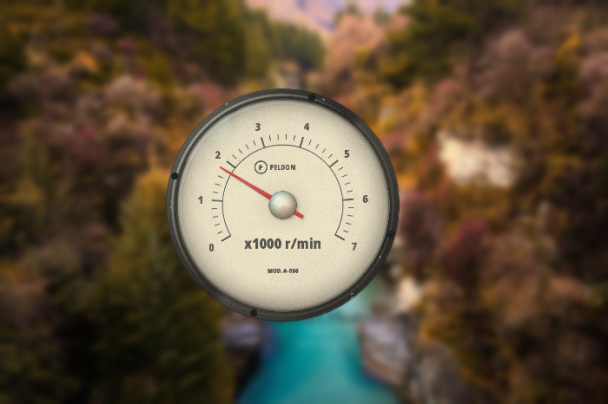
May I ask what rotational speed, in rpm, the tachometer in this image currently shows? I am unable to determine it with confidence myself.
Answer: 1800 rpm
